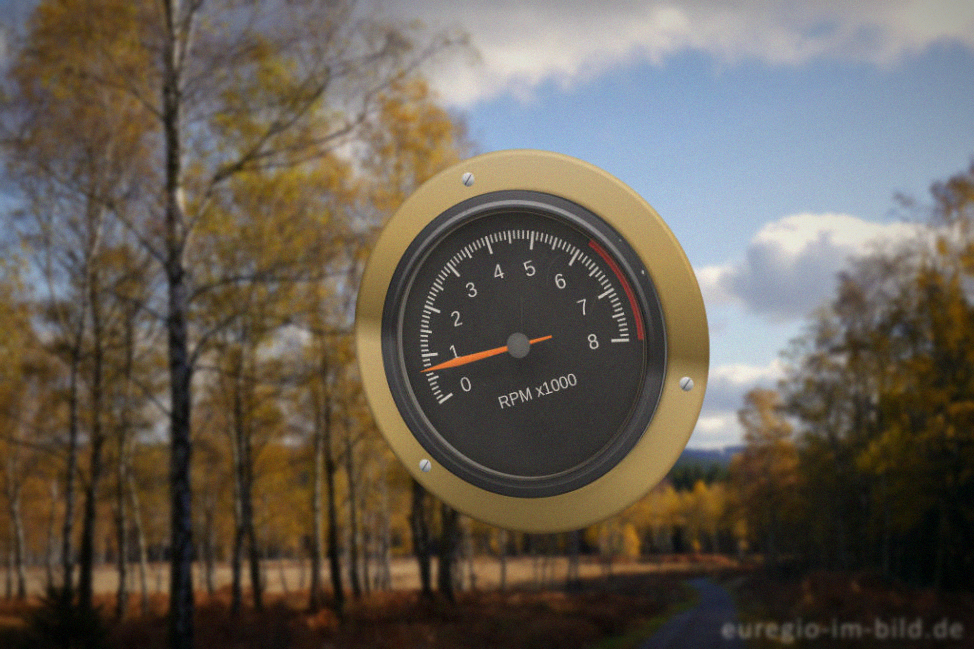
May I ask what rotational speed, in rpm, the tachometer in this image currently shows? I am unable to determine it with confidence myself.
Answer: 700 rpm
